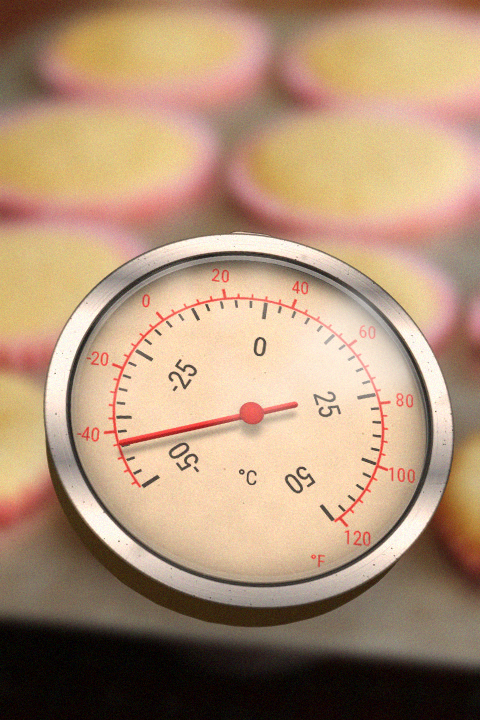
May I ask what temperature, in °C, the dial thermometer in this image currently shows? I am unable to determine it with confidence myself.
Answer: -42.5 °C
